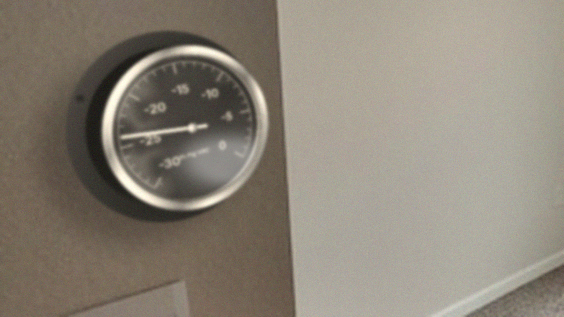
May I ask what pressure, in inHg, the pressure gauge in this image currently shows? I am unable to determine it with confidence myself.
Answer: -24 inHg
